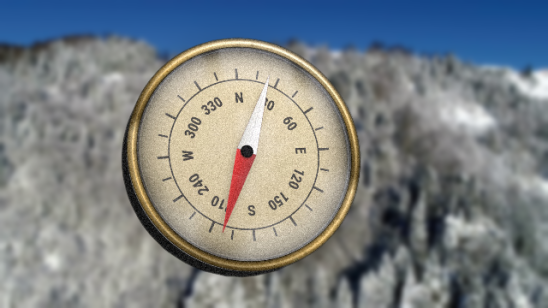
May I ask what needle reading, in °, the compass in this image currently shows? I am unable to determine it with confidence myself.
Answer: 202.5 °
